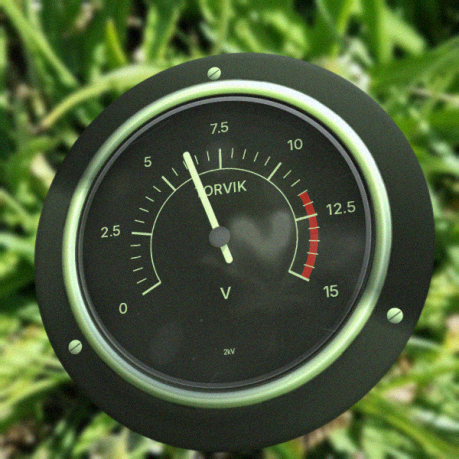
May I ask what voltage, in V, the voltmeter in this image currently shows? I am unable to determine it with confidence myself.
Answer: 6.25 V
